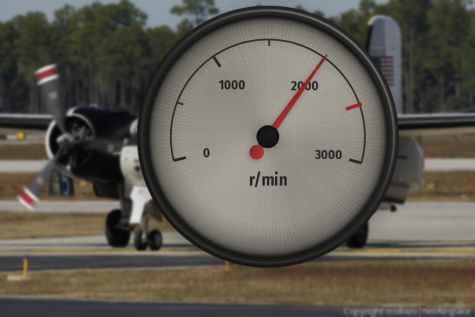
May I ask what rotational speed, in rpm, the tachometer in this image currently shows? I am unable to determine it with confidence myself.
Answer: 2000 rpm
